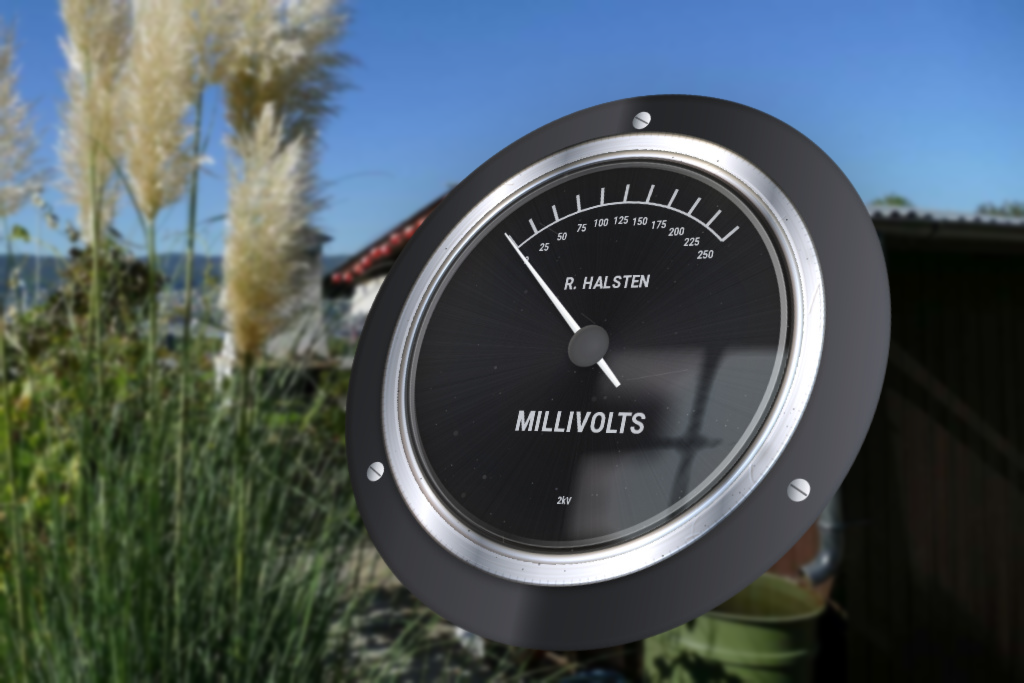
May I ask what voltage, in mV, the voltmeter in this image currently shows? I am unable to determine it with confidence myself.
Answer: 0 mV
